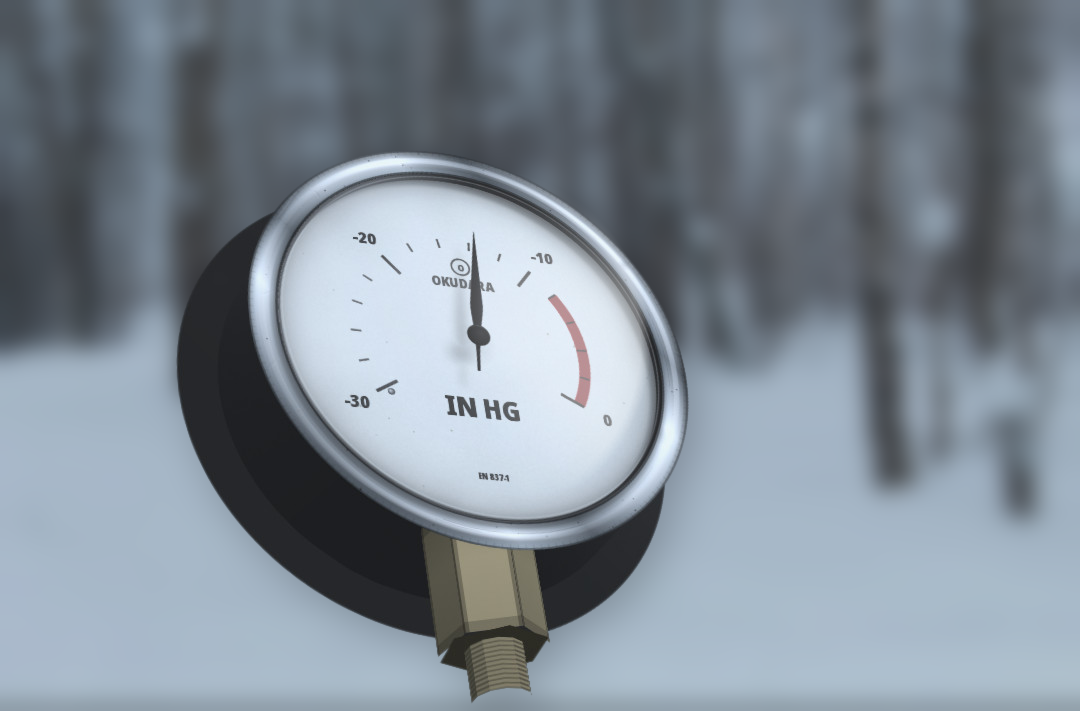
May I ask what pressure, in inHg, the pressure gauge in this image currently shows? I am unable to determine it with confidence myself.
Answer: -14 inHg
